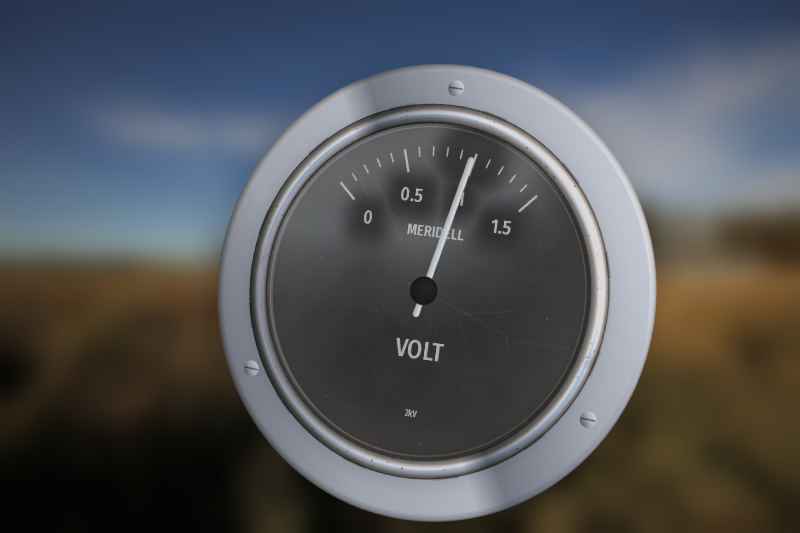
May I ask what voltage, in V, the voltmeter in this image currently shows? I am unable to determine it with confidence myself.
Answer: 1 V
